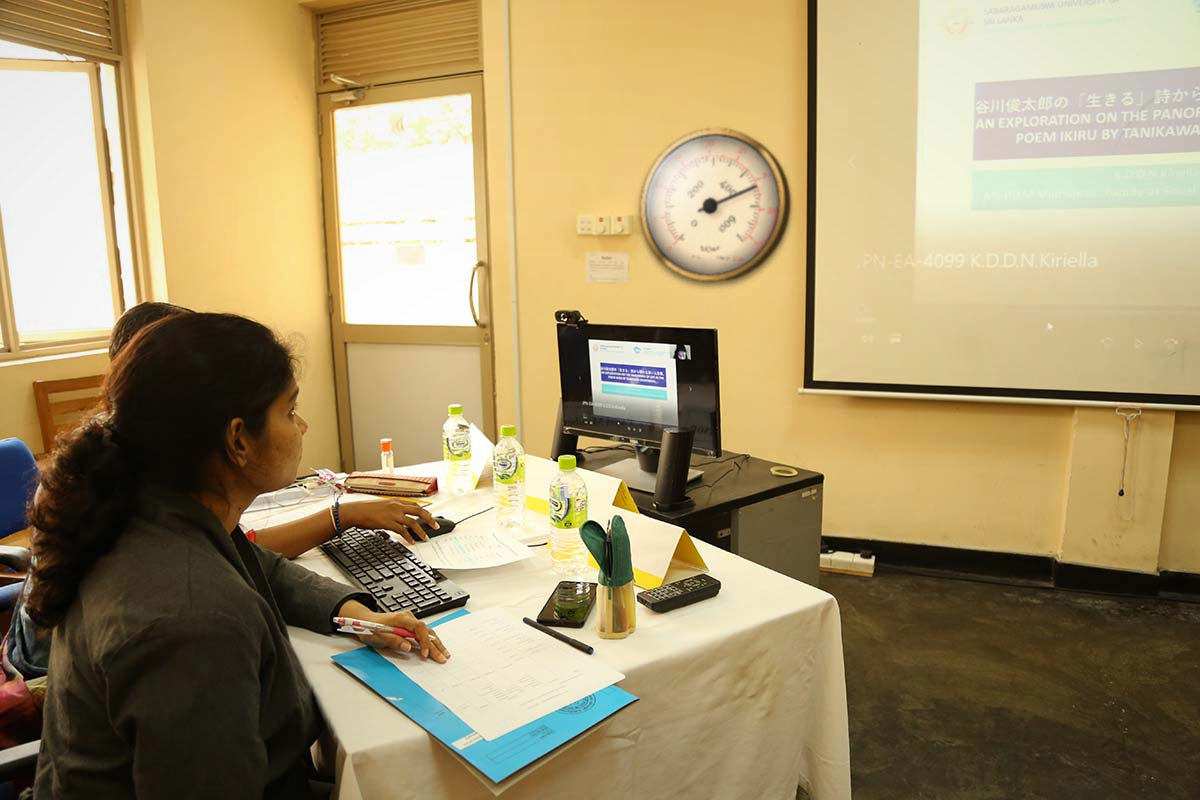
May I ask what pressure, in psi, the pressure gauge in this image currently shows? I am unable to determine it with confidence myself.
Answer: 450 psi
